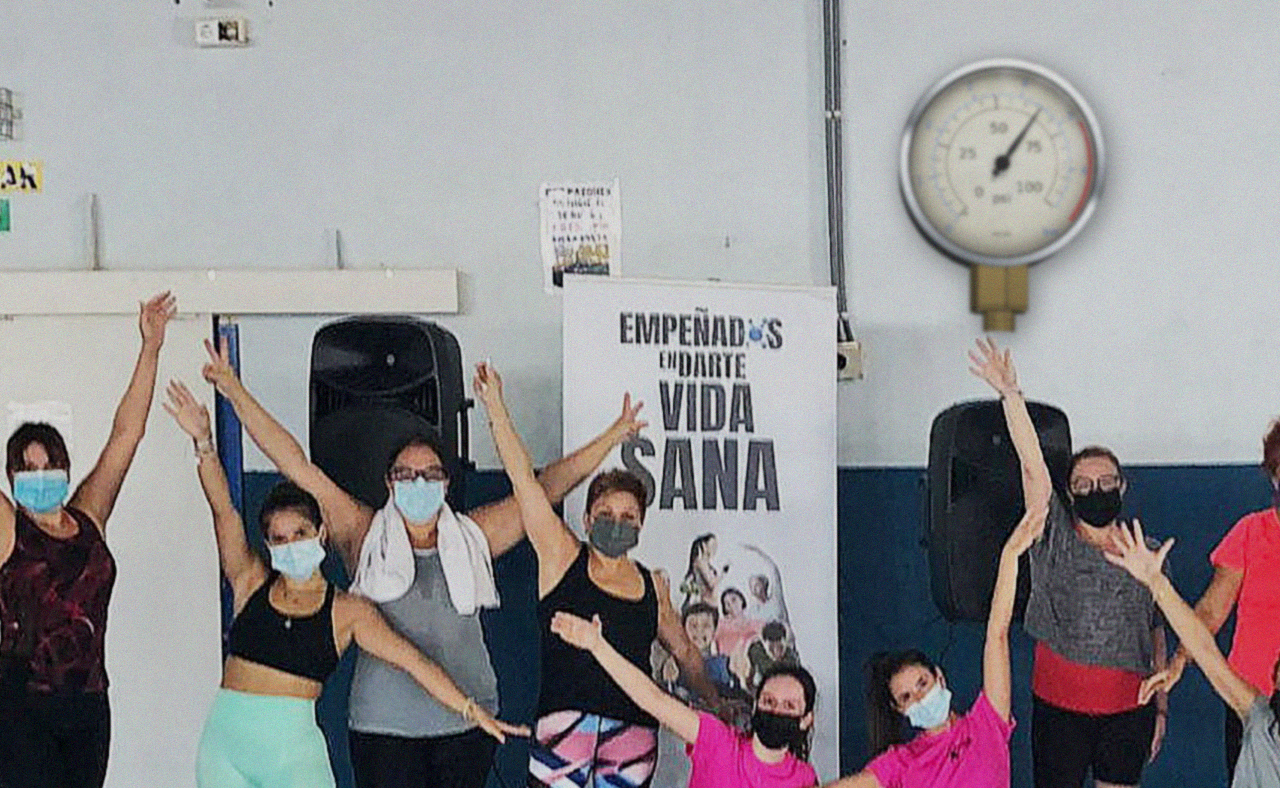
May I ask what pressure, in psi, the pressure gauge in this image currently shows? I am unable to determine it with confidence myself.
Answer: 65 psi
